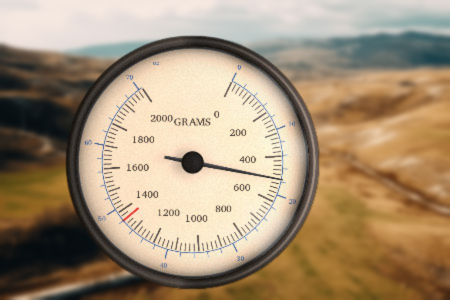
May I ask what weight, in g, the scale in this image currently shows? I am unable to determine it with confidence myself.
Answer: 500 g
